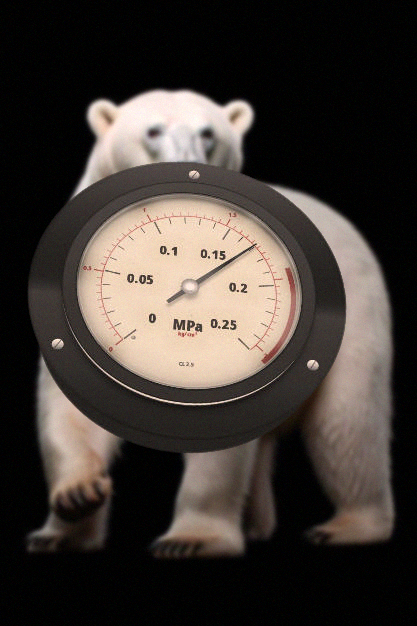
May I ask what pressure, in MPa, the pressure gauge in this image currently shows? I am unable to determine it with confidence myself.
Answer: 0.17 MPa
